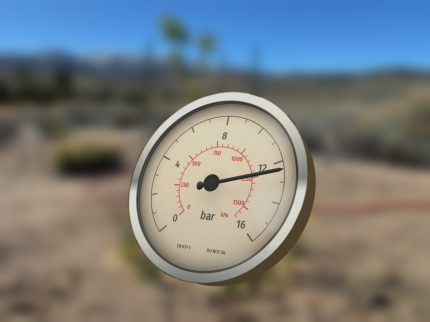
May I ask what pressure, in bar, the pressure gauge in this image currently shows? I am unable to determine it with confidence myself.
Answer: 12.5 bar
